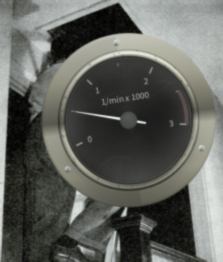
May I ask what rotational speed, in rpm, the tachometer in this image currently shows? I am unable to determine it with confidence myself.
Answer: 500 rpm
